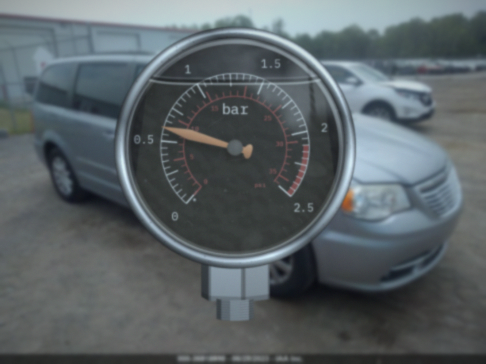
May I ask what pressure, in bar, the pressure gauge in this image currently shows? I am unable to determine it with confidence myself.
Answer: 0.6 bar
